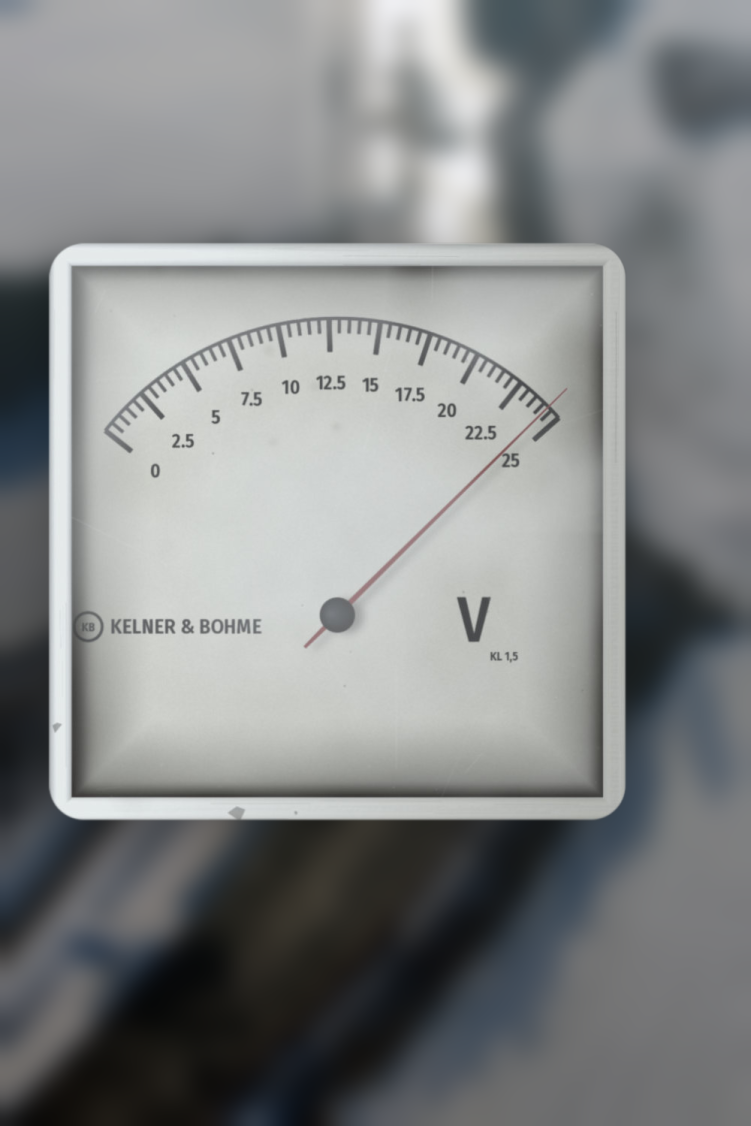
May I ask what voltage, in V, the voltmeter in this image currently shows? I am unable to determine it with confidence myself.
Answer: 24.25 V
